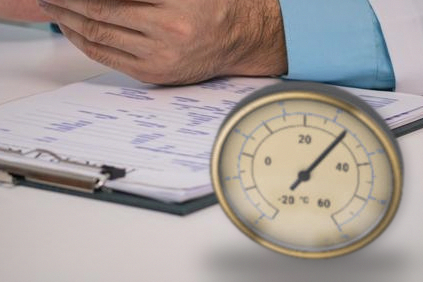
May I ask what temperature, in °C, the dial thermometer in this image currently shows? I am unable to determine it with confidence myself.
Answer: 30 °C
